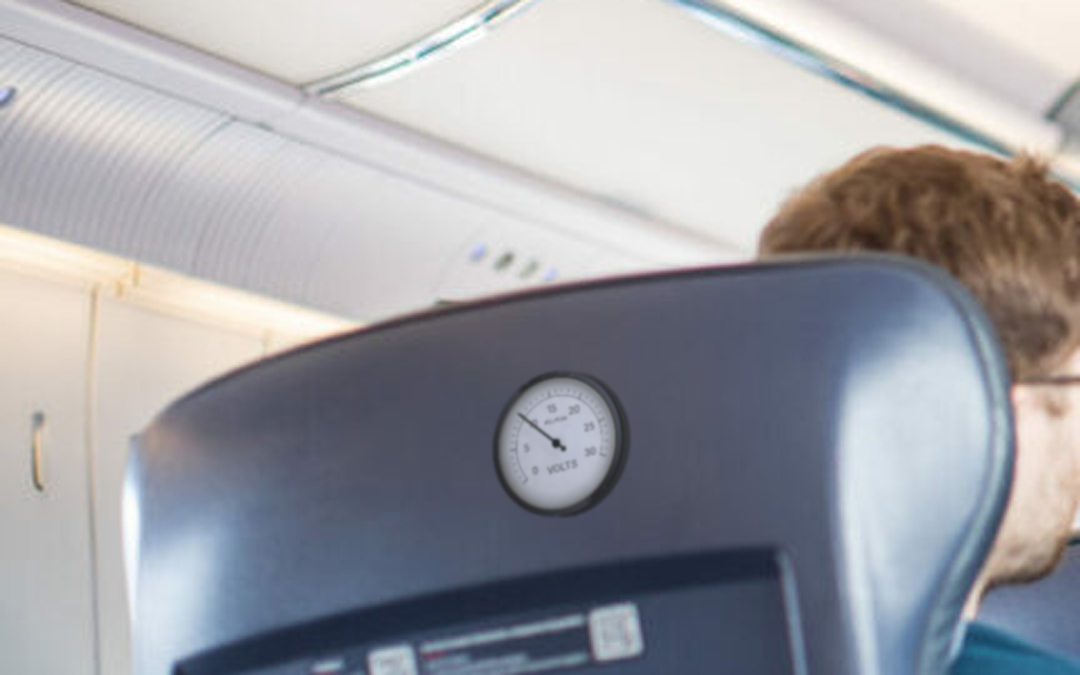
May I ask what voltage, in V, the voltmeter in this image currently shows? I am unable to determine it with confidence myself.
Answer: 10 V
